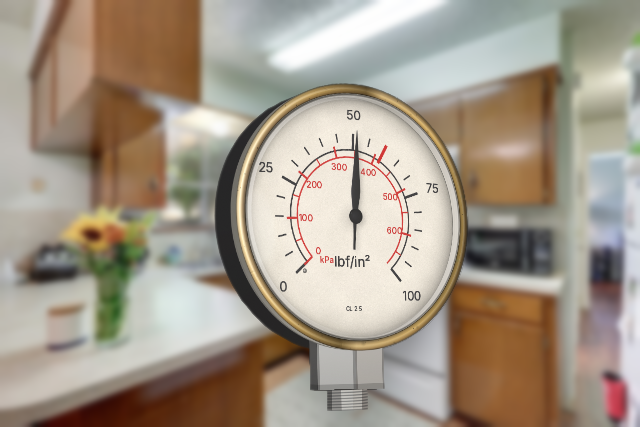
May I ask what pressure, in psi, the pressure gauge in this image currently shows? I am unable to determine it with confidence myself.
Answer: 50 psi
